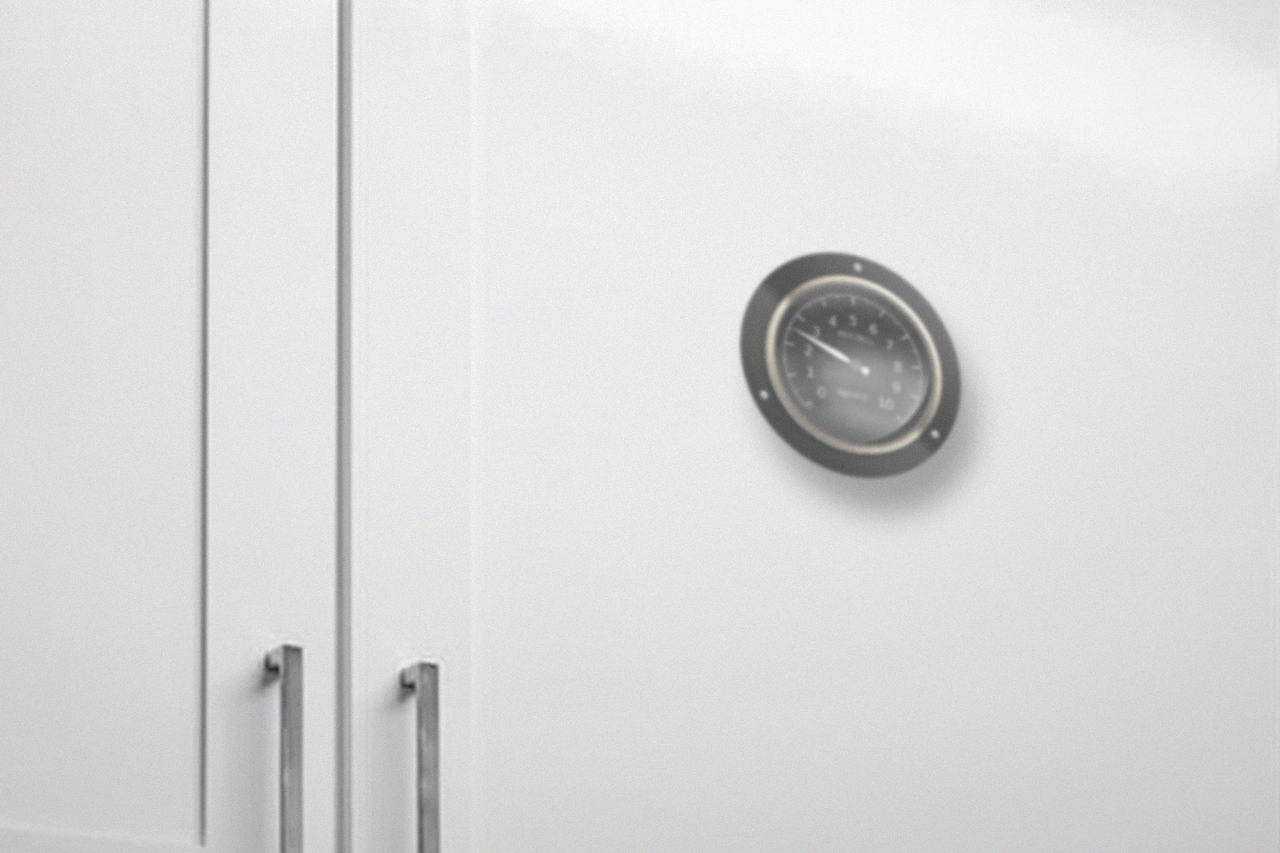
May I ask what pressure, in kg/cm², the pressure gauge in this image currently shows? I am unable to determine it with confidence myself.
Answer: 2.5 kg/cm²
